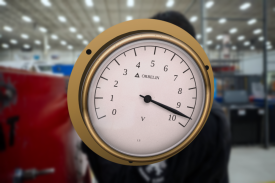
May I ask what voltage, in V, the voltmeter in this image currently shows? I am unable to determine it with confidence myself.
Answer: 9.5 V
